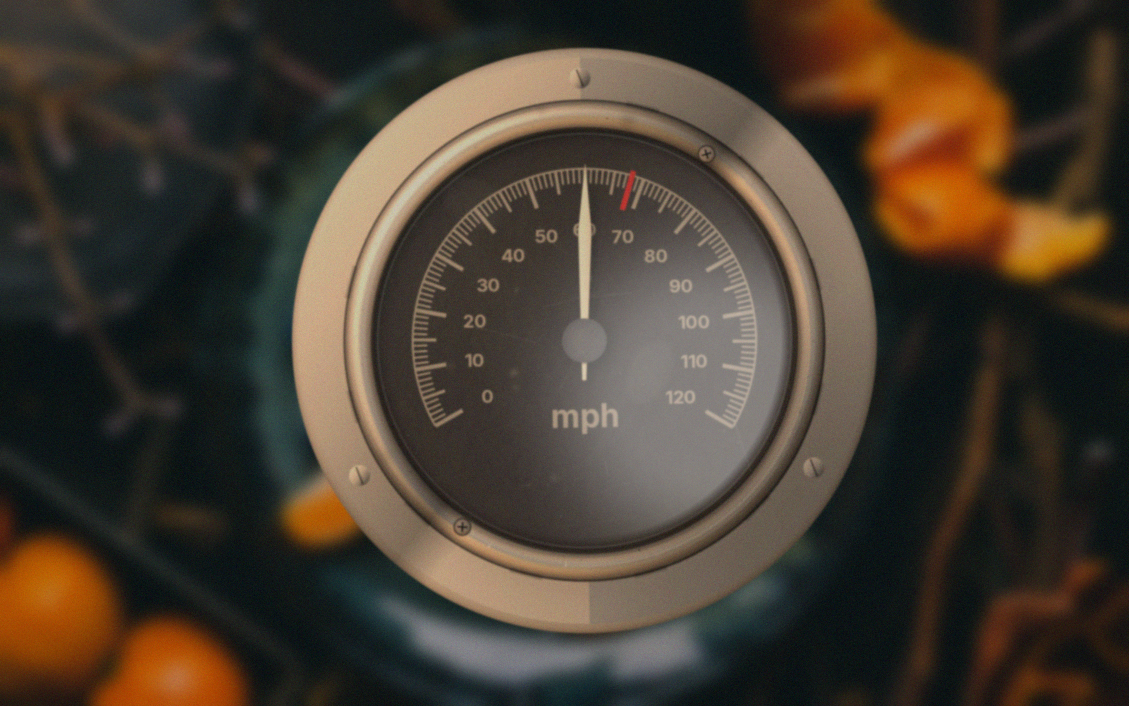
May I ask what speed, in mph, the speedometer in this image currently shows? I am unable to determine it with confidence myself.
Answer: 60 mph
